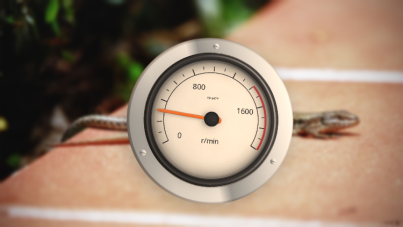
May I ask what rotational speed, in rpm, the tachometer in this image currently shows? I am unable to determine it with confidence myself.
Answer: 300 rpm
